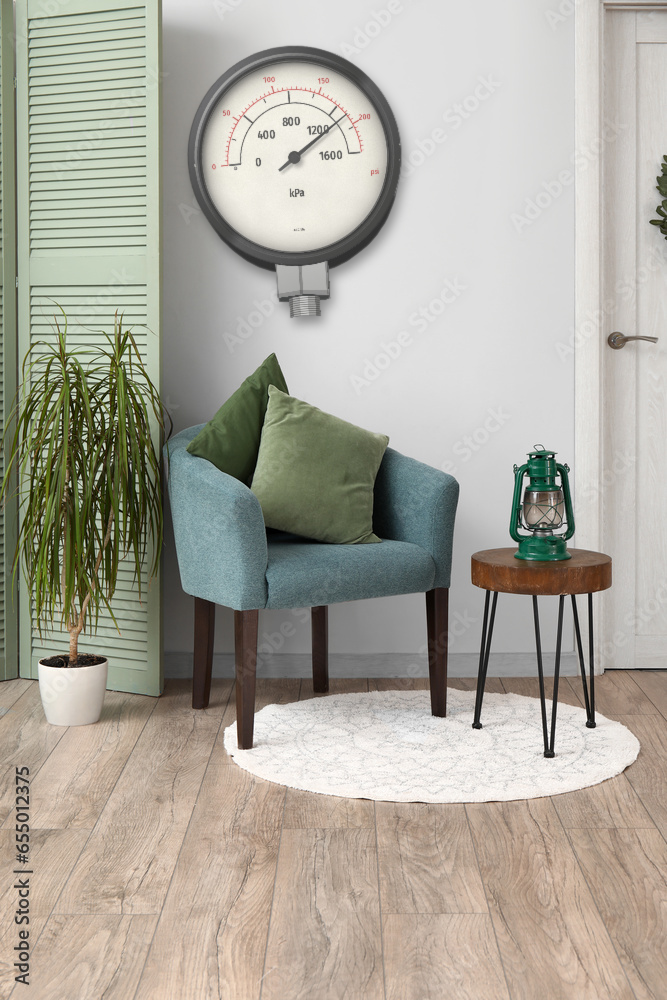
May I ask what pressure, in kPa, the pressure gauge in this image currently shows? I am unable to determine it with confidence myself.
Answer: 1300 kPa
